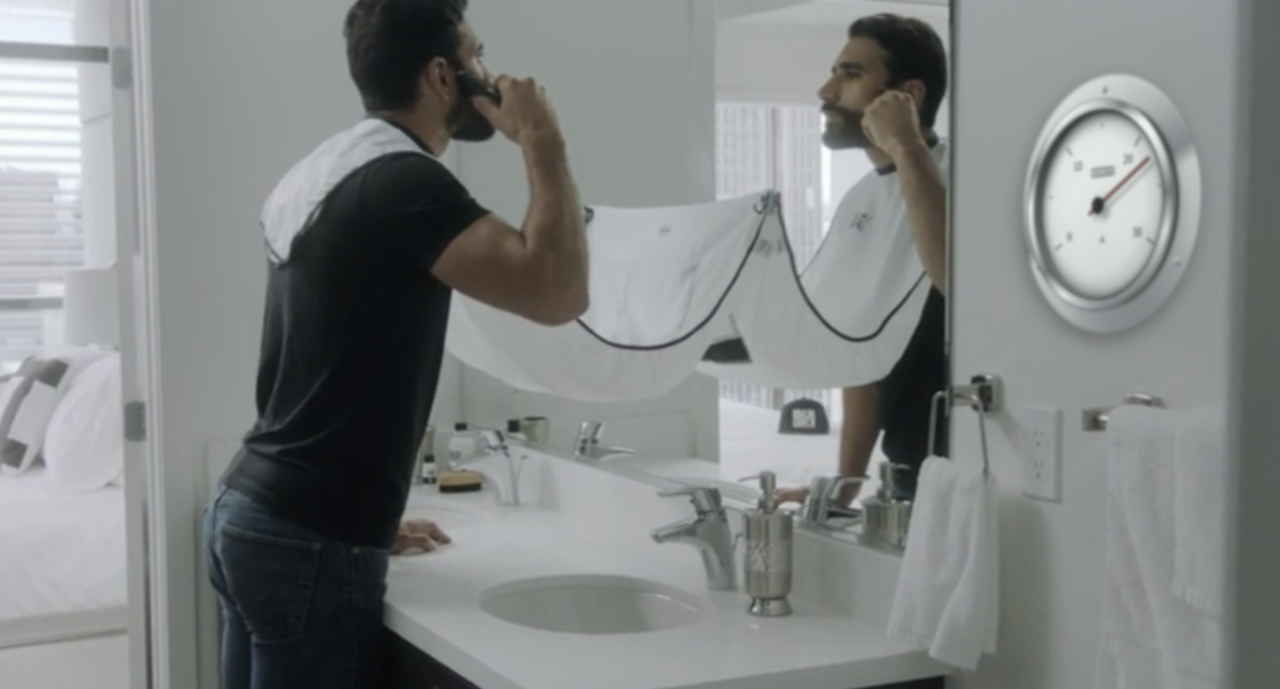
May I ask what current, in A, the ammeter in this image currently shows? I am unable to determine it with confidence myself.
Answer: 22.5 A
